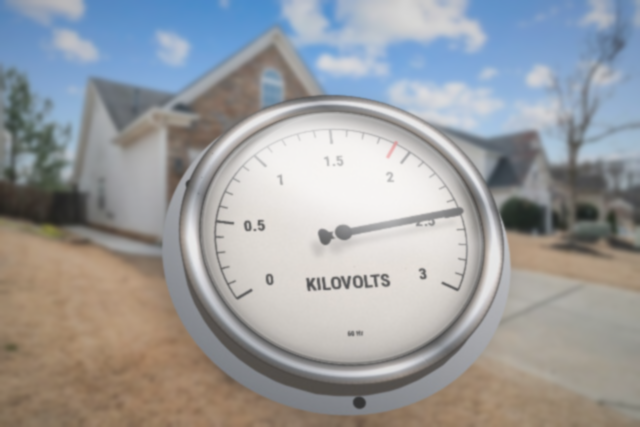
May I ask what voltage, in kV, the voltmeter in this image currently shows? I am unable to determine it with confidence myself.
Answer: 2.5 kV
